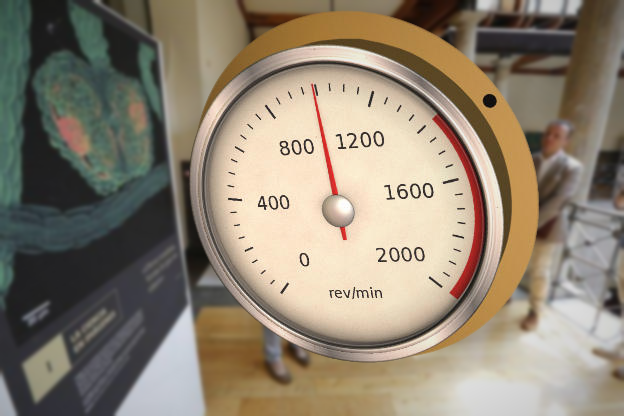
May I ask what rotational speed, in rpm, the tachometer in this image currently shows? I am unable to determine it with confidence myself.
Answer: 1000 rpm
